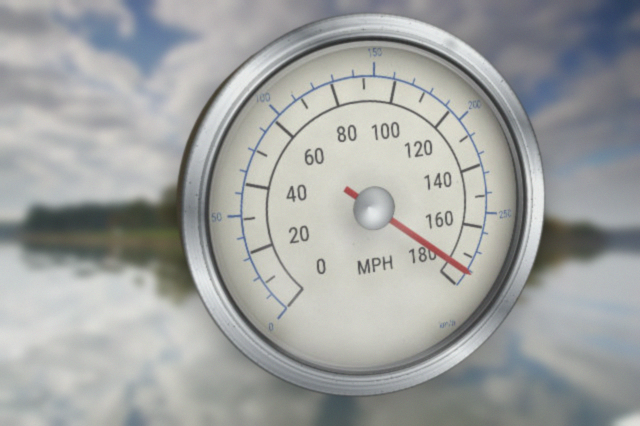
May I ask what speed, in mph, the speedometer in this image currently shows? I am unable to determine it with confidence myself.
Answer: 175 mph
